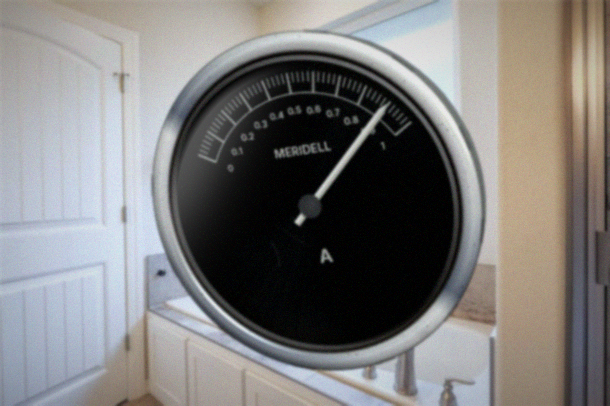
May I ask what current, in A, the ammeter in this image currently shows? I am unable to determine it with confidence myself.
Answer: 0.9 A
